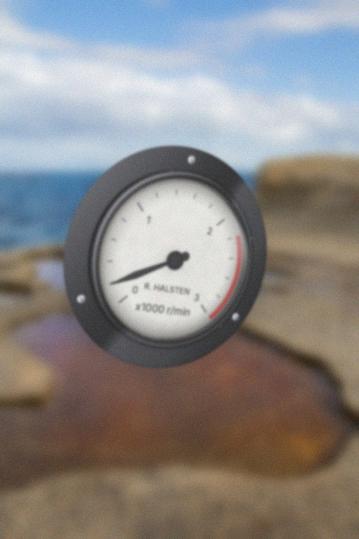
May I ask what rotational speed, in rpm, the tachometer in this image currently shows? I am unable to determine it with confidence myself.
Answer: 200 rpm
